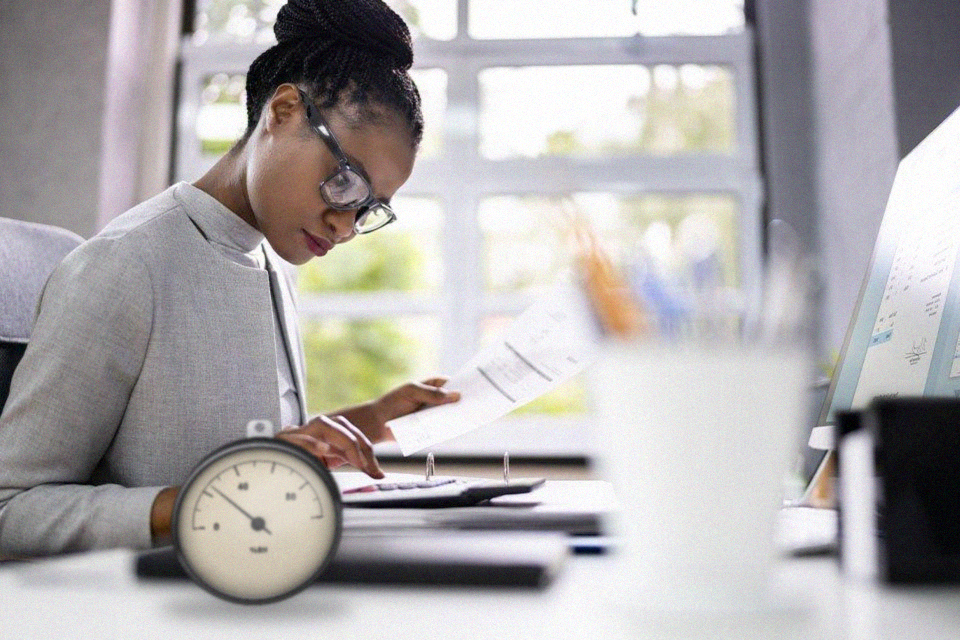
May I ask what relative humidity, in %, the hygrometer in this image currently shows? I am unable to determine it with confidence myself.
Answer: 25 %
